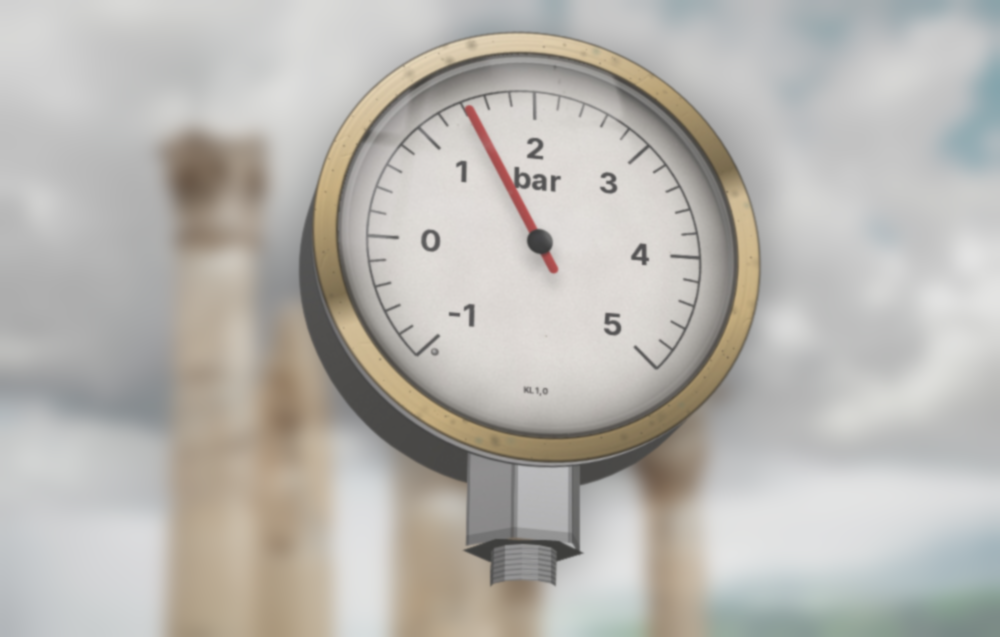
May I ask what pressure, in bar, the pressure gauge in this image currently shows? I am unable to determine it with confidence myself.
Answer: 1.4 bar
